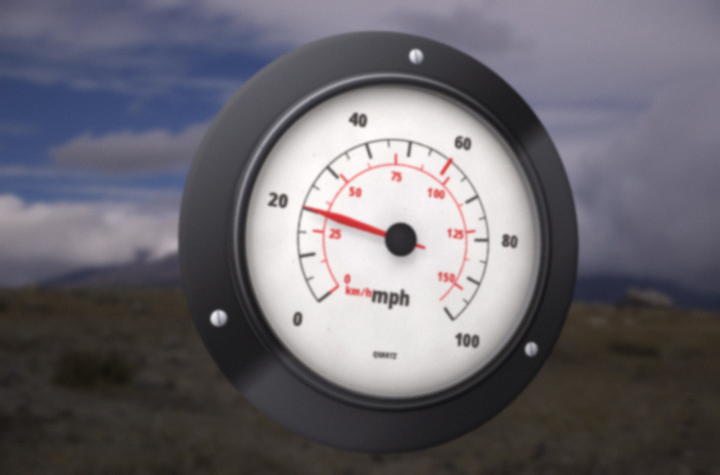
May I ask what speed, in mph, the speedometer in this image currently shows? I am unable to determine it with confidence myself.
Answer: 20 mph
